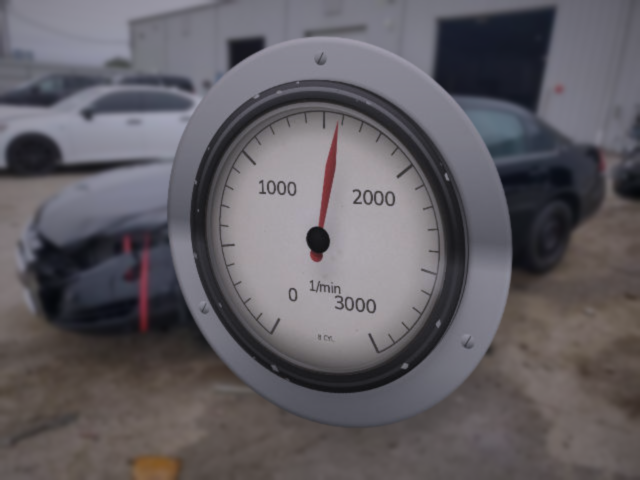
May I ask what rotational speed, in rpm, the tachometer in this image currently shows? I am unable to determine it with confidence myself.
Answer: 1600 rpm
